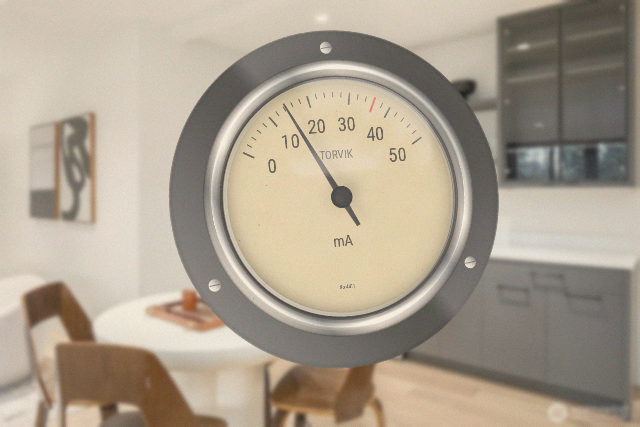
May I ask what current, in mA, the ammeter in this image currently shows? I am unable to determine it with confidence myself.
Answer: 14 mA
